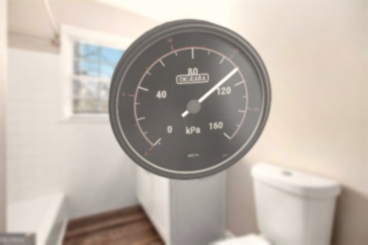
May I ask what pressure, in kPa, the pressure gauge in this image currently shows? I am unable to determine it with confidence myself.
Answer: 110 kPa
